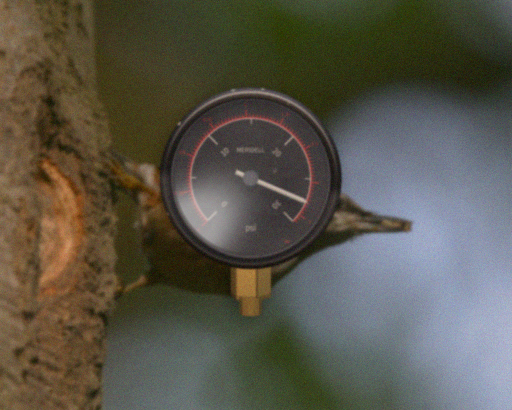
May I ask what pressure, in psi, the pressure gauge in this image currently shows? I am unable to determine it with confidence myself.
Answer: 27.5 psi
